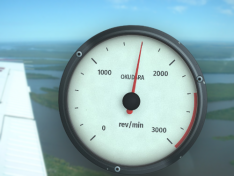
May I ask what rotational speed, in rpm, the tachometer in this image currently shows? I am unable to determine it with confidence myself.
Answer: 1600 rpm
